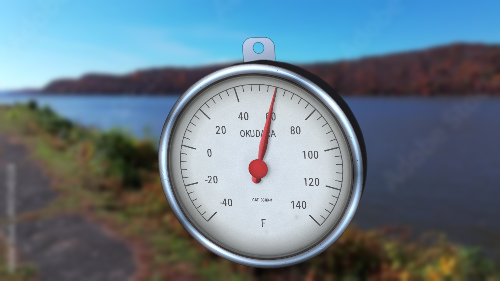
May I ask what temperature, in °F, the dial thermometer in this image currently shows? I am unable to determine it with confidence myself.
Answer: 60 °F
